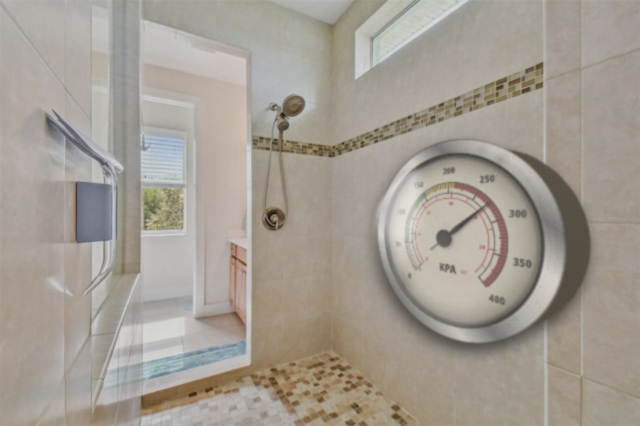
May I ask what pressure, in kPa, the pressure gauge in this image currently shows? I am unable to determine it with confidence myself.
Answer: 275 kPa
